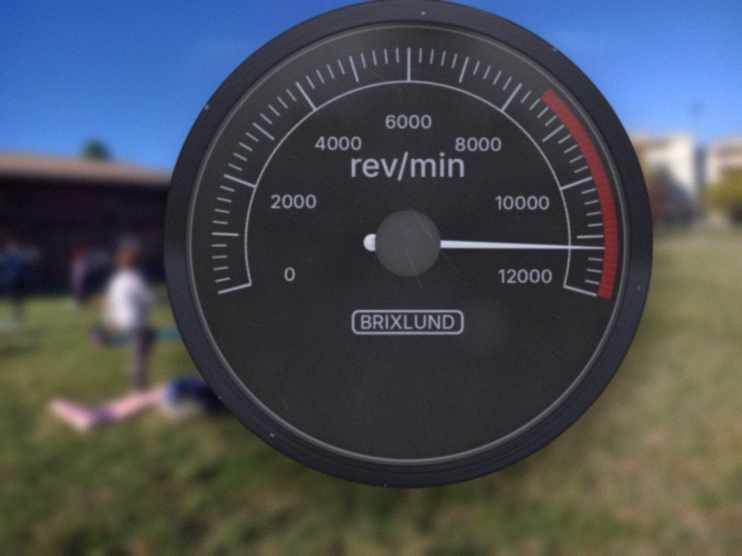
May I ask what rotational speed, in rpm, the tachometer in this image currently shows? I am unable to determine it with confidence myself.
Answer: 11200 rpm
